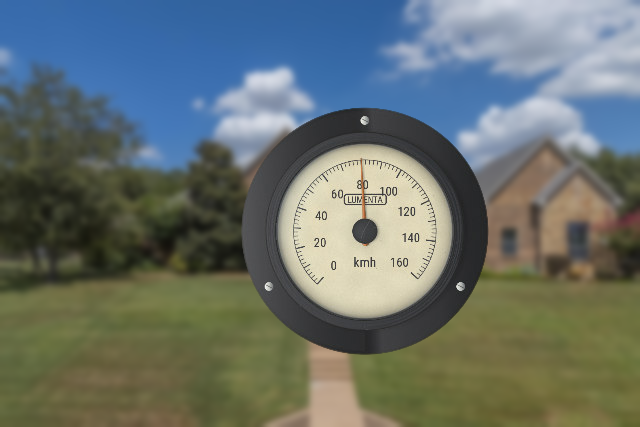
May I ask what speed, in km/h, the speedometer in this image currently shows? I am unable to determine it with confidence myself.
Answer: 80 km/h
